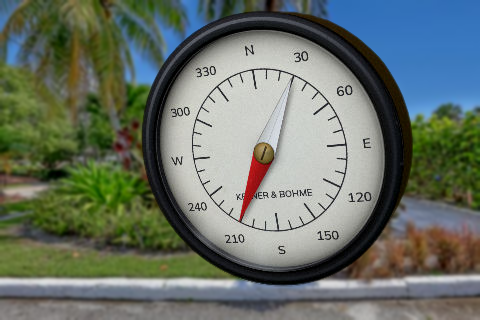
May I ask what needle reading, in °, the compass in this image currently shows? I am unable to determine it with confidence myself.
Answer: 210 °
